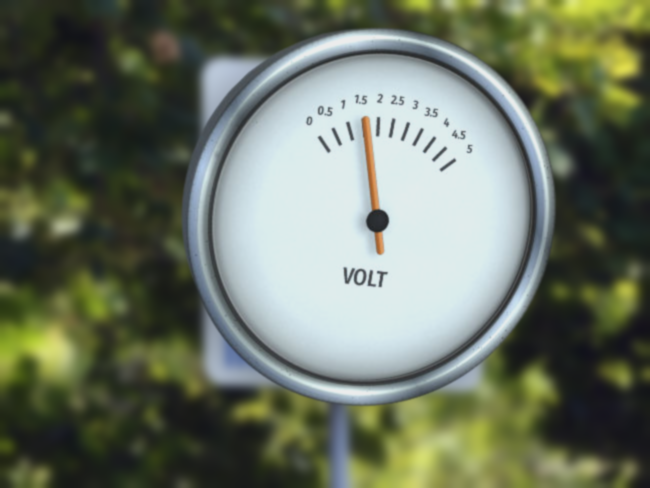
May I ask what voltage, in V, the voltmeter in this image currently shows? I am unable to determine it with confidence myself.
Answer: 1.5 V
